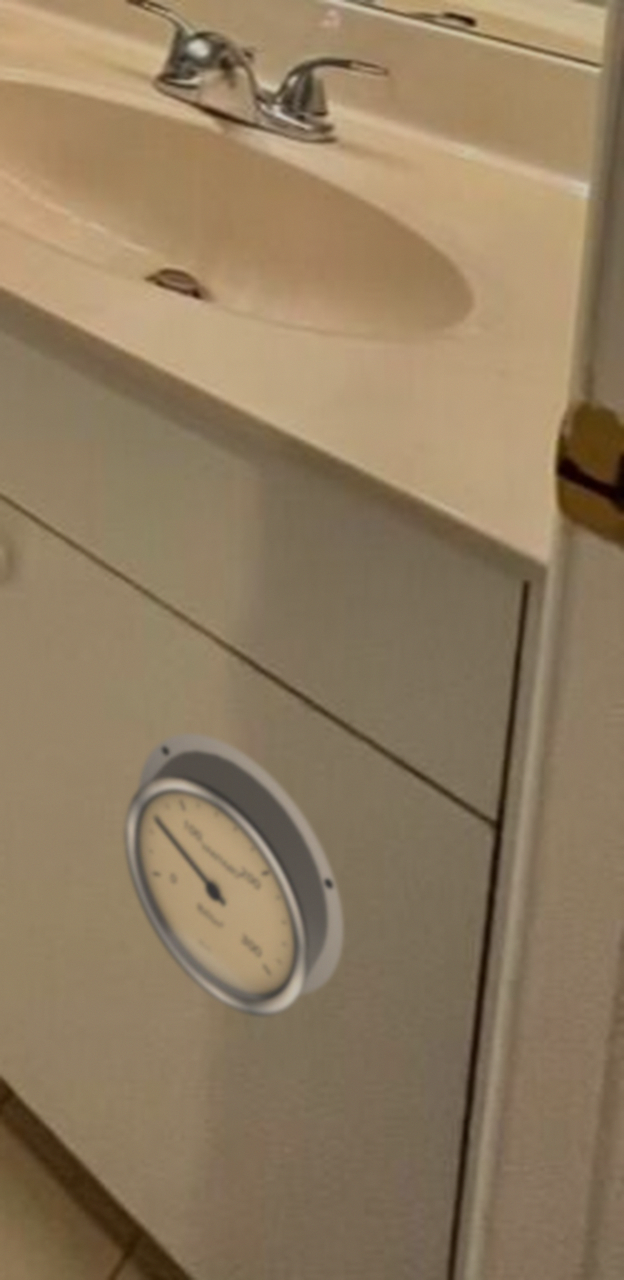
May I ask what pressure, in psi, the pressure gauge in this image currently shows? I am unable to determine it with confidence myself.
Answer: 60 psi
